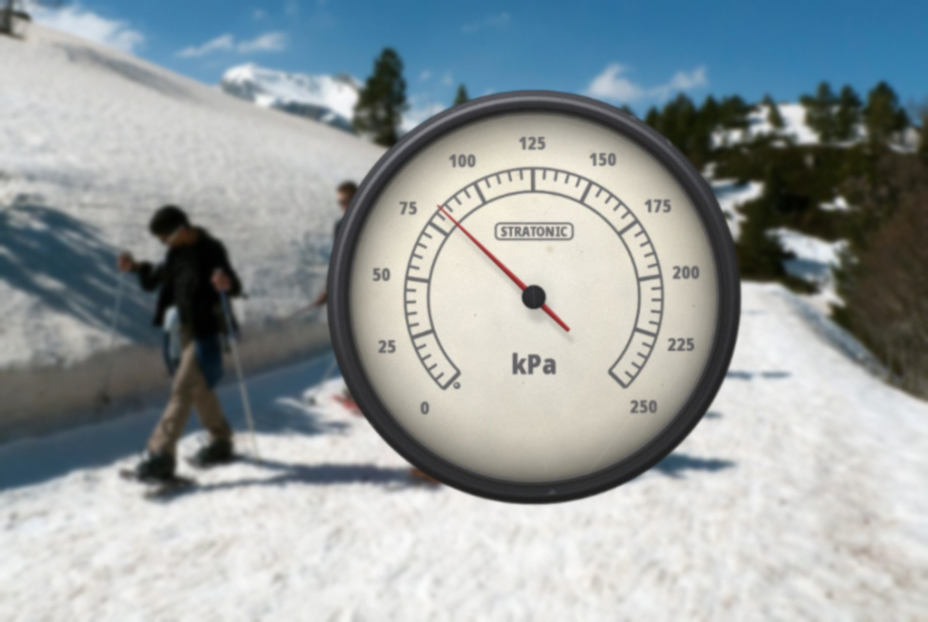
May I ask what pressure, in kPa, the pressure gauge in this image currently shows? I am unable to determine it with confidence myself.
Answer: 82.5 kPa
